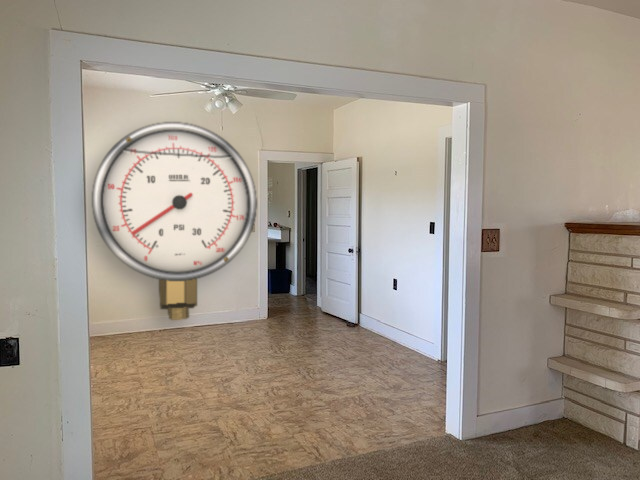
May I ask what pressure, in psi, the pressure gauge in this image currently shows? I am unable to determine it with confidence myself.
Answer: 2.5 psi
